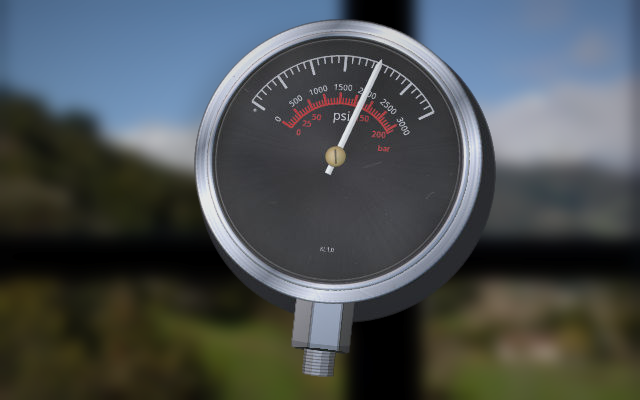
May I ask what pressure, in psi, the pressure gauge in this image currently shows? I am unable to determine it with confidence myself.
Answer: 2000 psi
